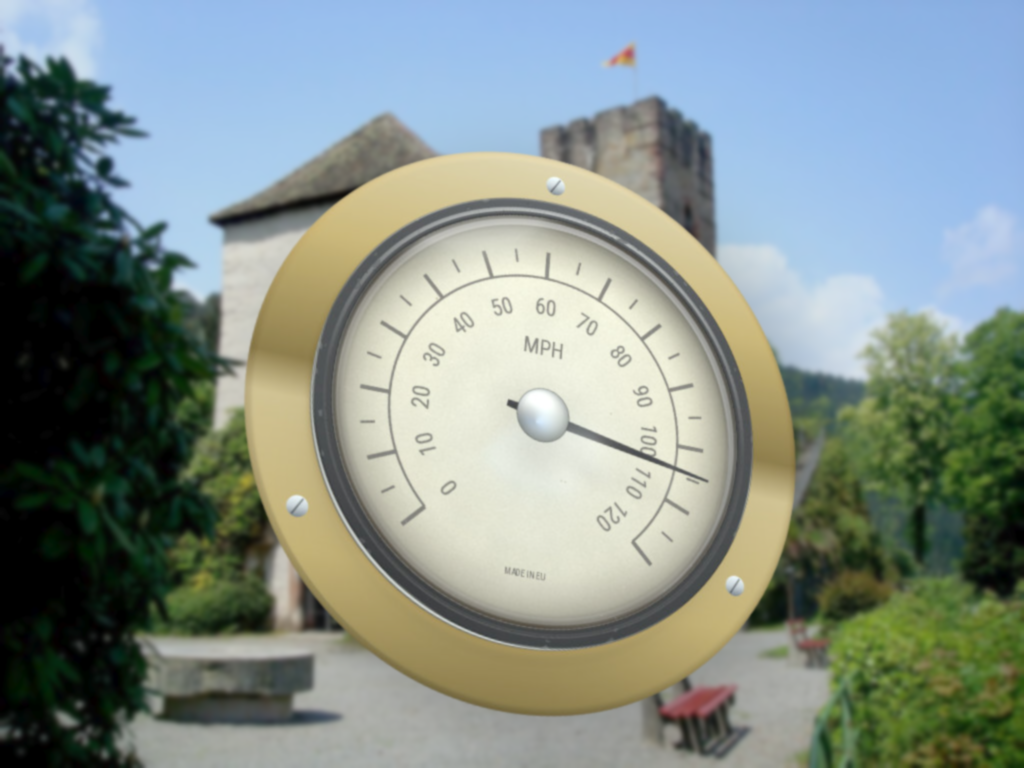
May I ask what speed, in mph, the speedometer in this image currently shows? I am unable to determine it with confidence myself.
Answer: 105 mph
